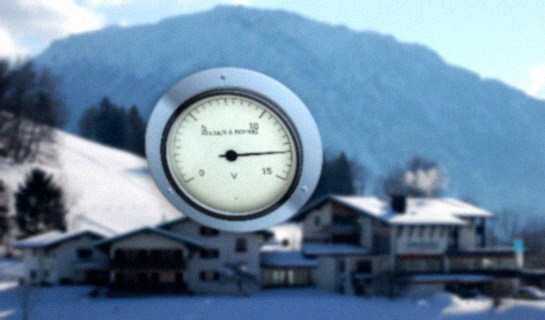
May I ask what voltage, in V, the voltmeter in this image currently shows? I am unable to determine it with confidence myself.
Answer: 13 V
